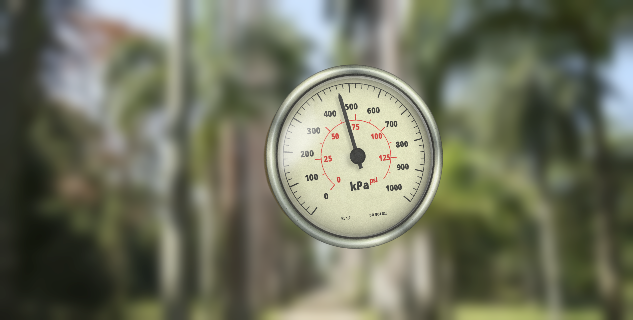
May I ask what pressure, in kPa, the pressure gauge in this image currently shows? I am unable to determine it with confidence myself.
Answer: 460 kPa
